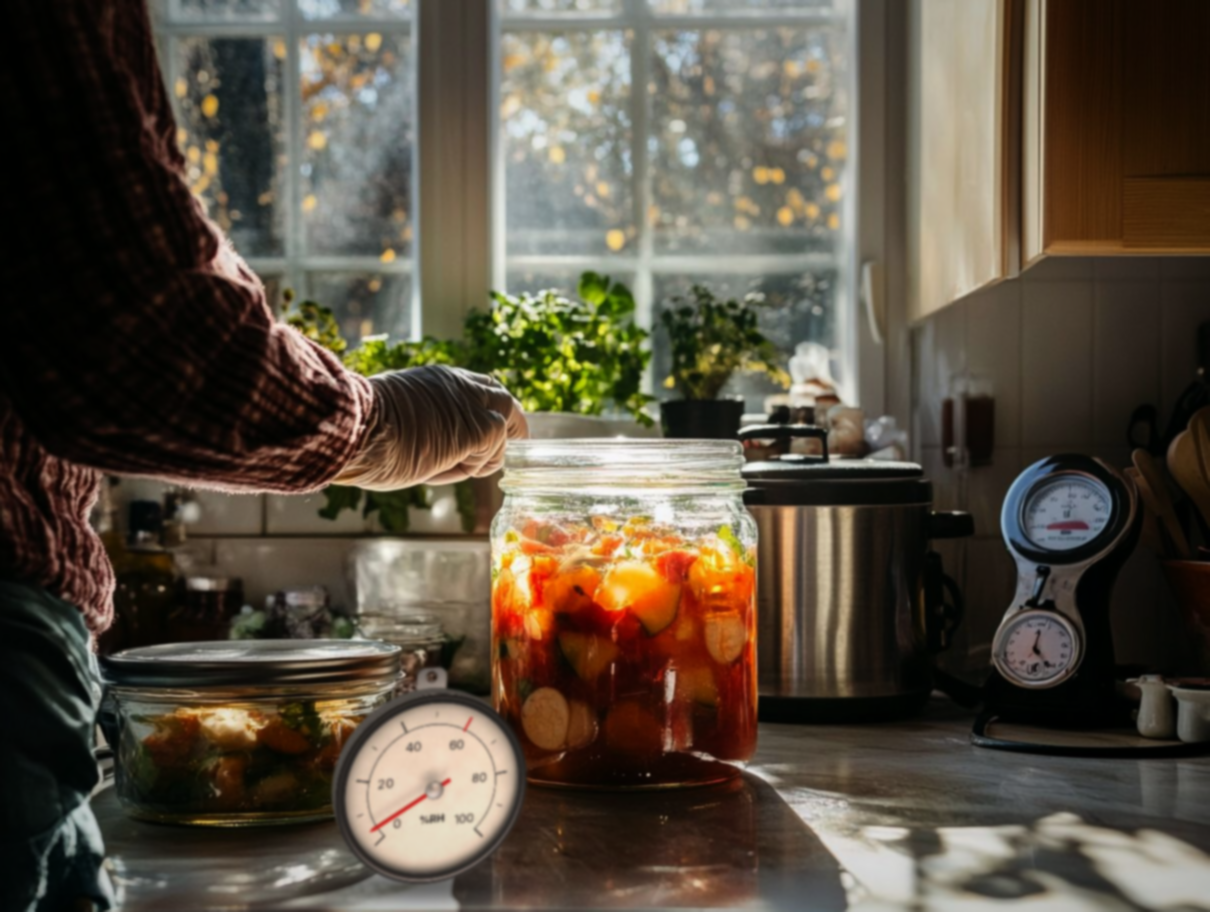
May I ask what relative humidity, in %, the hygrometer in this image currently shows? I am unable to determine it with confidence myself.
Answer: 5 %
